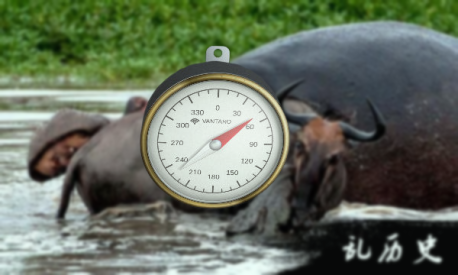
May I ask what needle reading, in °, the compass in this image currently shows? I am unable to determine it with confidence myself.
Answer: 50 °
